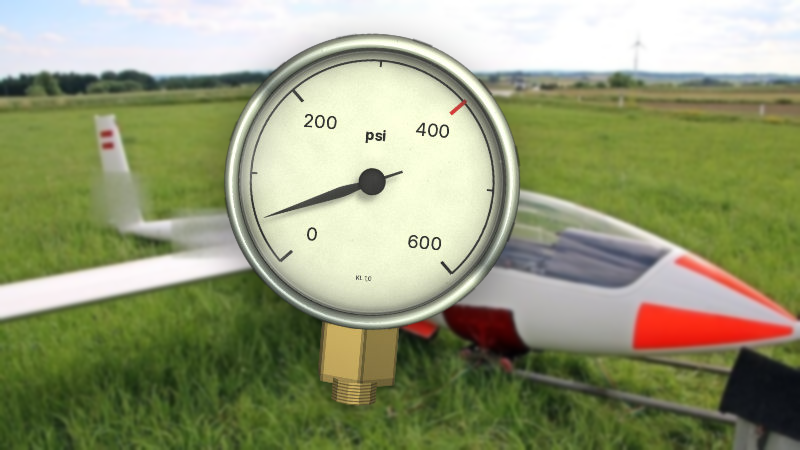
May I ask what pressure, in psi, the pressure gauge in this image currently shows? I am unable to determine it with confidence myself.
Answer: 50 psi
